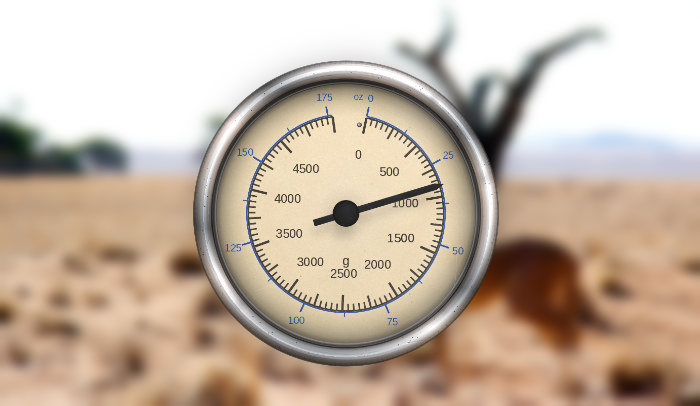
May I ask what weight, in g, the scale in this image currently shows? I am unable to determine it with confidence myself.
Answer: 900 g
